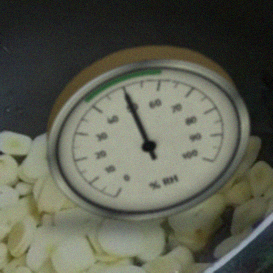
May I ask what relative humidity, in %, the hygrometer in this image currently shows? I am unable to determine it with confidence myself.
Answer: 50 %
